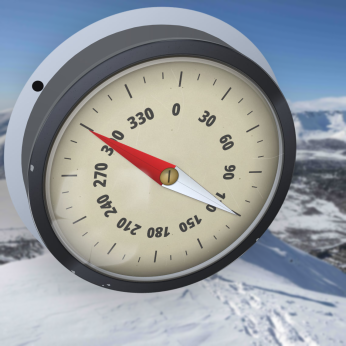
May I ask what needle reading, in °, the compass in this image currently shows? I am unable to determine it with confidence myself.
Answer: 300 °
